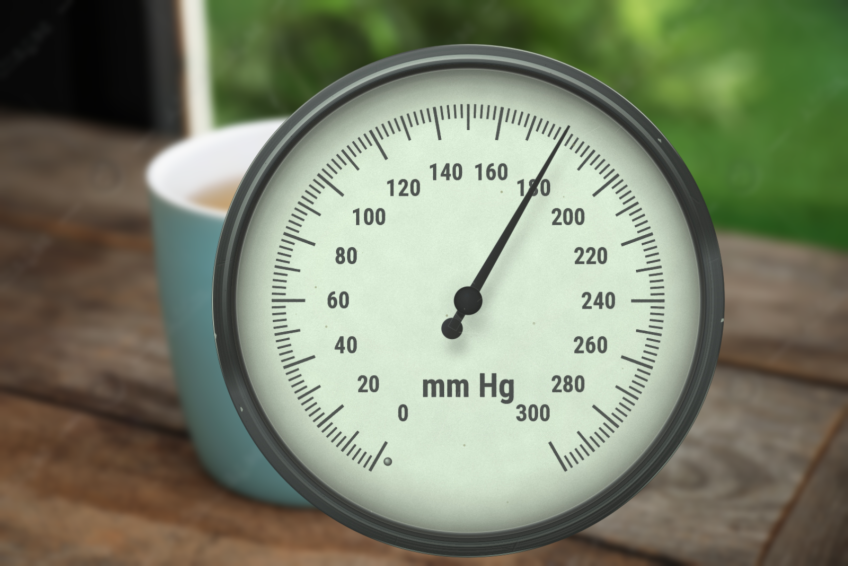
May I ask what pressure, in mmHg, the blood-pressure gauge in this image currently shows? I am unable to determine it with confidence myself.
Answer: 180 mmHg
